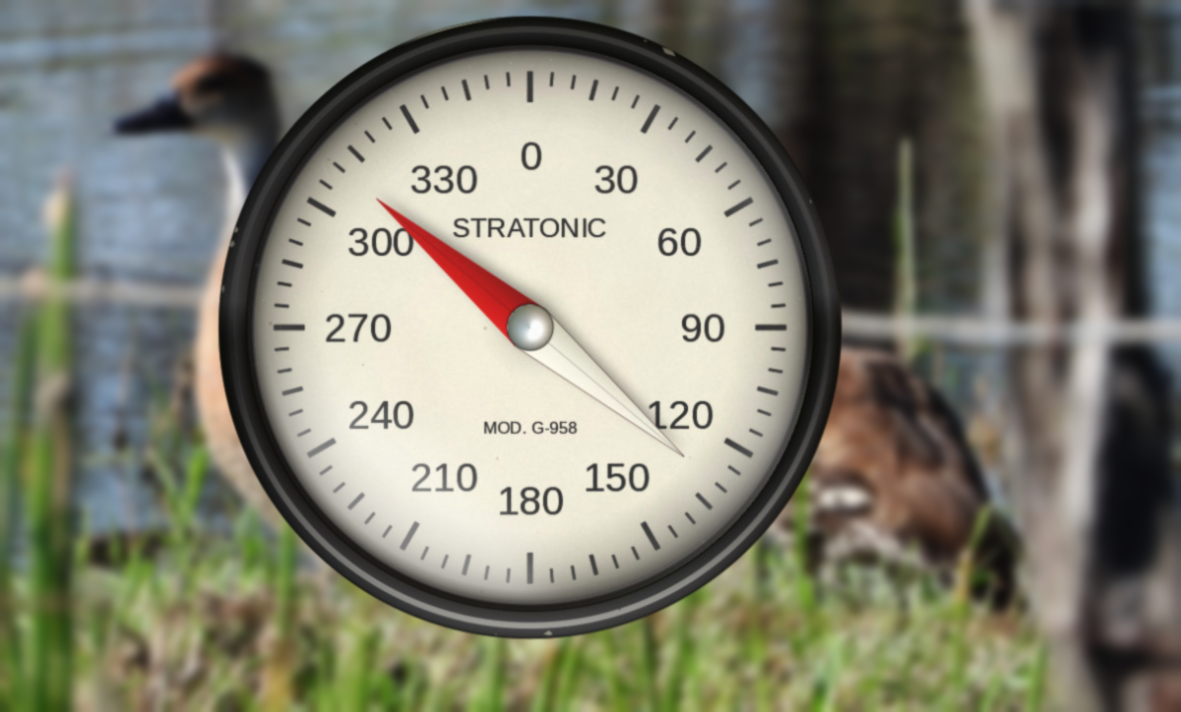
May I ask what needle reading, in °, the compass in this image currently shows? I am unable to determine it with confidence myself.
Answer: 310 °
